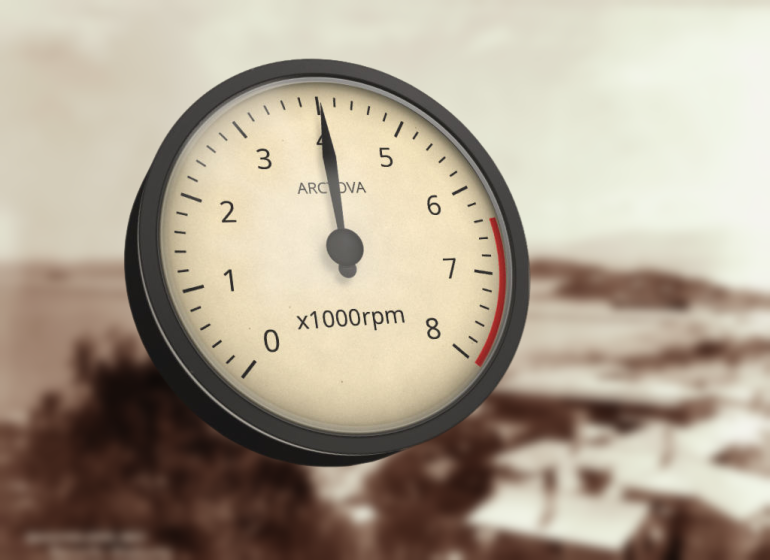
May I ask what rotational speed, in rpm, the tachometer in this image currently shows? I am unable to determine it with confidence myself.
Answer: 4000 rpm
